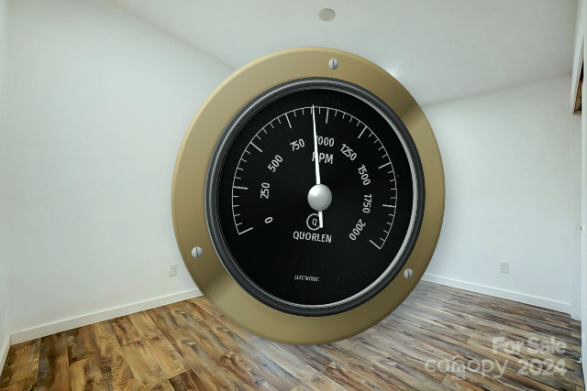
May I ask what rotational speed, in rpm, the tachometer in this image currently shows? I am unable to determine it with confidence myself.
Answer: 900 rpm
